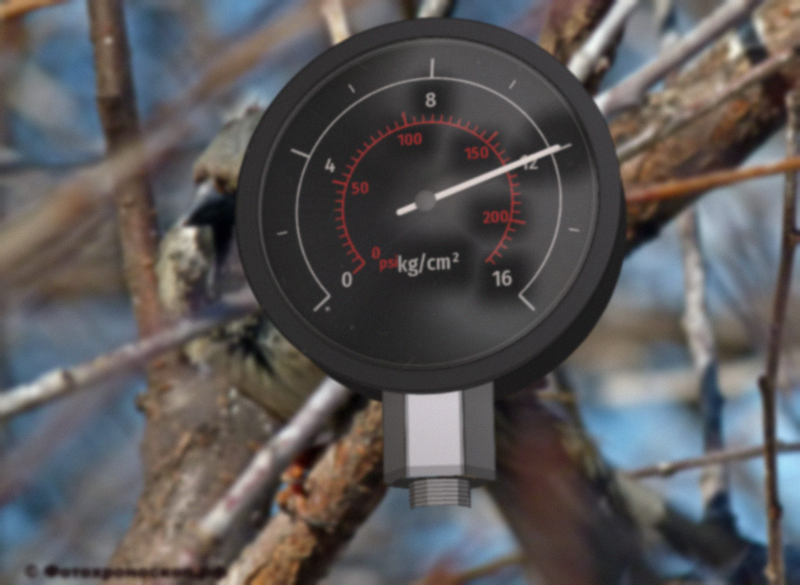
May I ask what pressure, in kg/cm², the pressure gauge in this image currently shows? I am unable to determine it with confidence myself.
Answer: 12 kg/cm²
